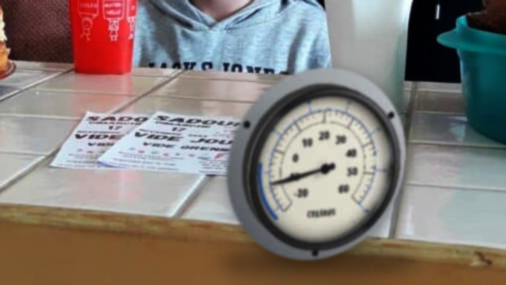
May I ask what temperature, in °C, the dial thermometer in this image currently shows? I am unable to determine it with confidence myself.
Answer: -10 °C
